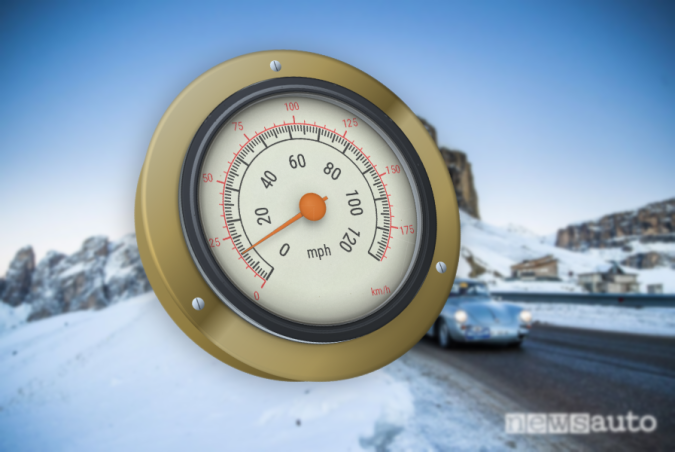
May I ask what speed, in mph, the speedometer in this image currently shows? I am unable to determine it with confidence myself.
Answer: 10 mph
